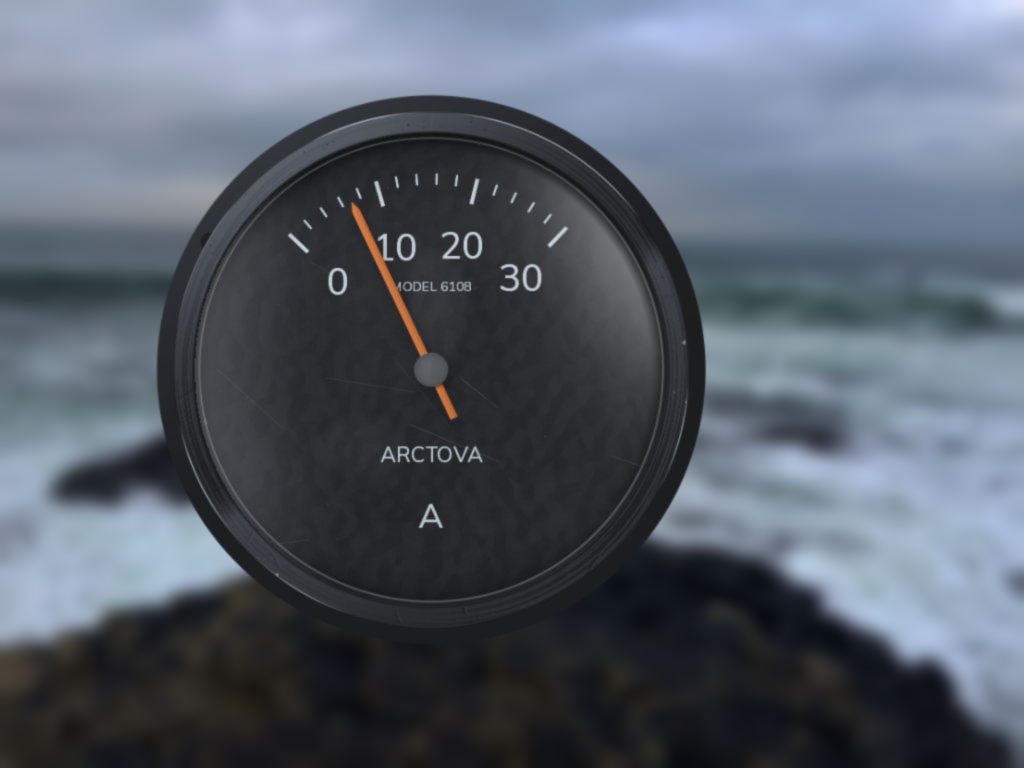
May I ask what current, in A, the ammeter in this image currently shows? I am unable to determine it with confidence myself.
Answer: 7 A
